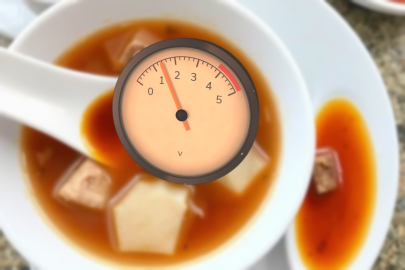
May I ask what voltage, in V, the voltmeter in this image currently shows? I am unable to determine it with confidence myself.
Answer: 1.4 V
